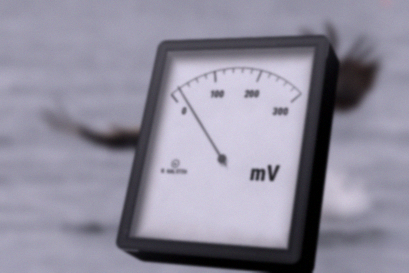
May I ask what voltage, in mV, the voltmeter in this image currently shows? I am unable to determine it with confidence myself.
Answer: 20 mV
